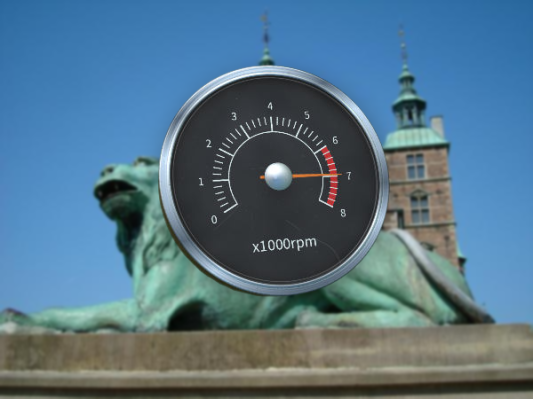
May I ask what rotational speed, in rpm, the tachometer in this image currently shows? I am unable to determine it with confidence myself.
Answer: 7000 rpm
